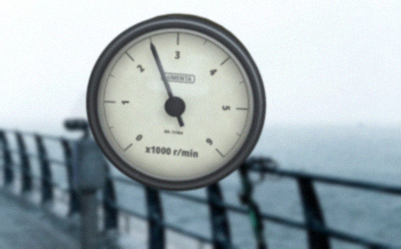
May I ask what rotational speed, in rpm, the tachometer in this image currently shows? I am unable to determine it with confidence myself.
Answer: 2500 rpm
